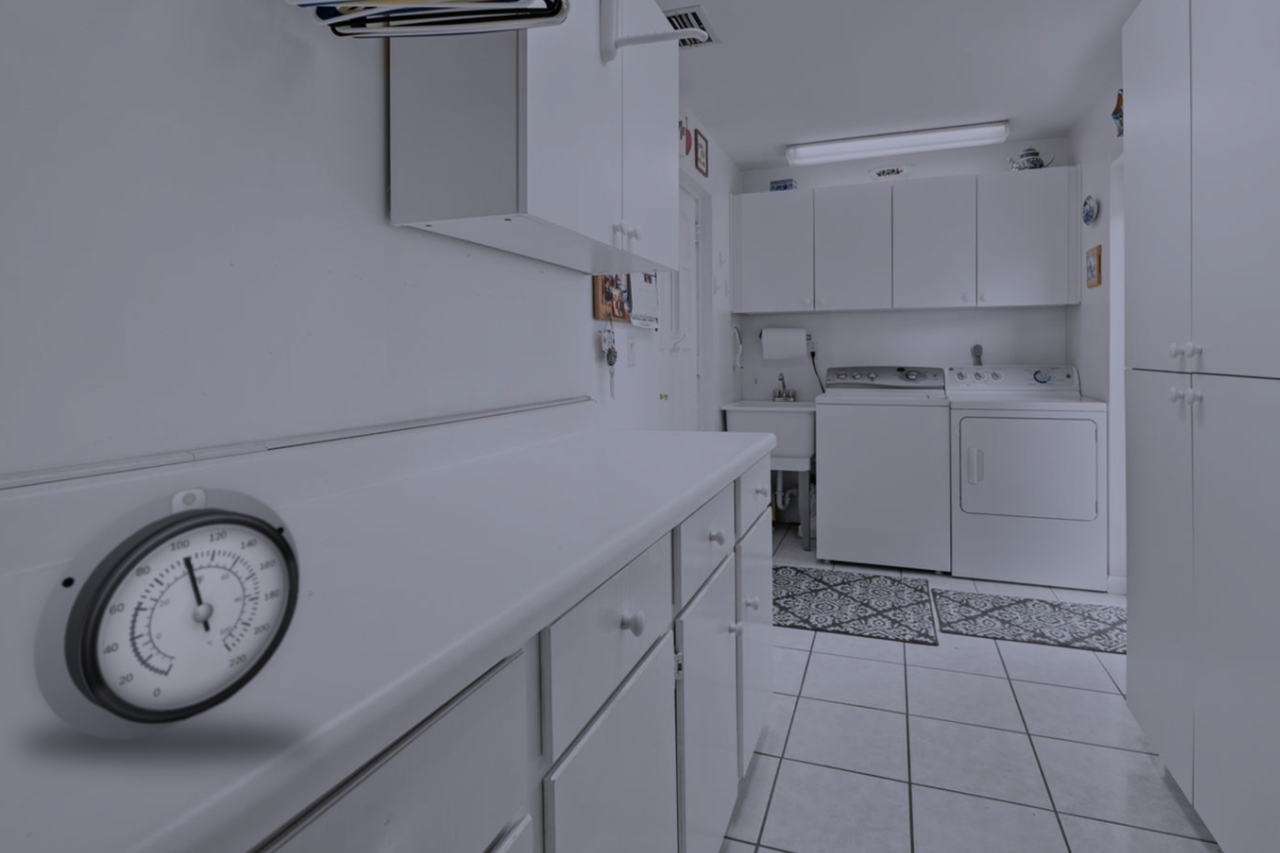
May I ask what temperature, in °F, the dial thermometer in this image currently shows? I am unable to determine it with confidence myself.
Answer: 100 °F
